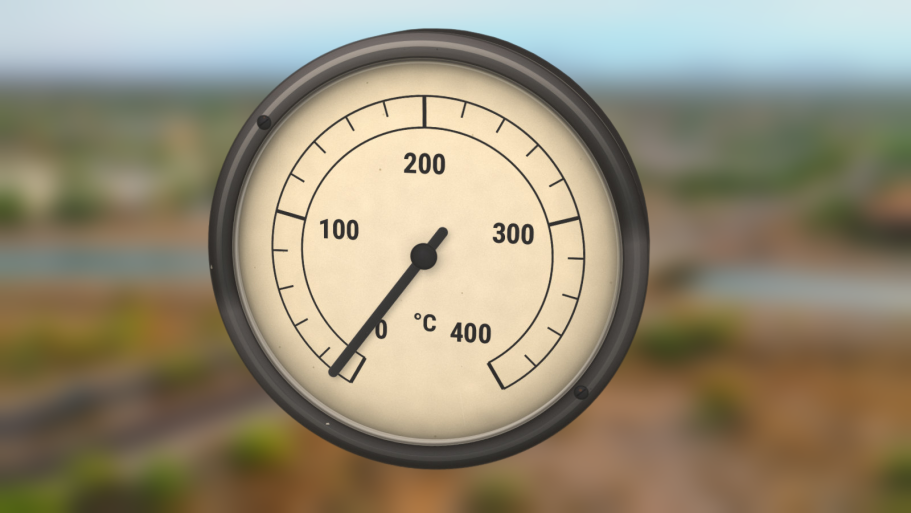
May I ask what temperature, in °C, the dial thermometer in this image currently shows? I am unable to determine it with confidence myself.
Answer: 10 °C
